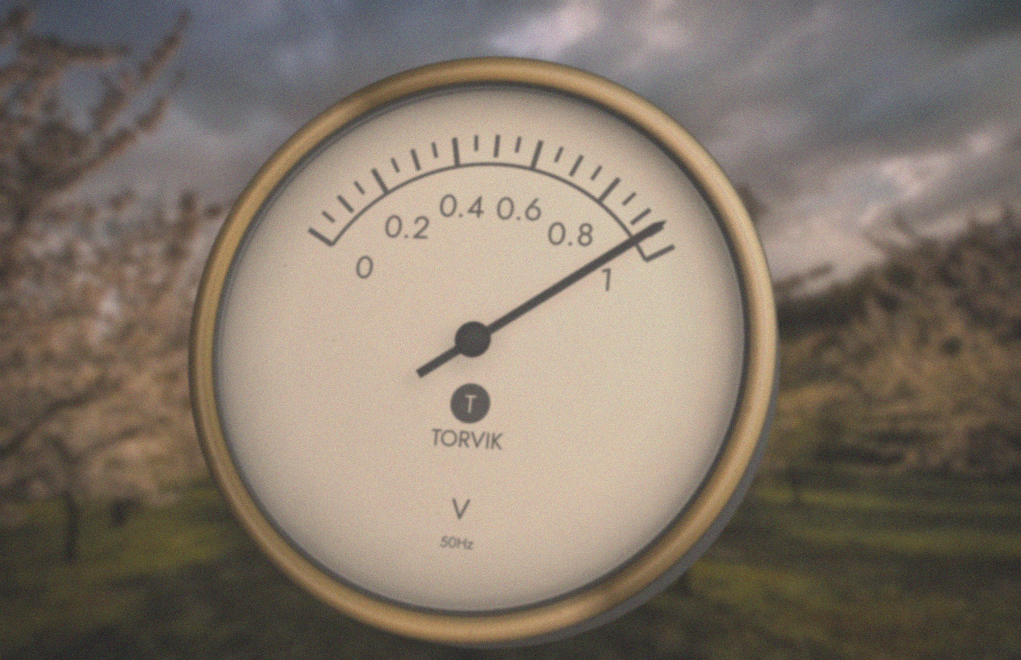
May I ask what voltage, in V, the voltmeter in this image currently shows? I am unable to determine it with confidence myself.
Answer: 0.95 V
